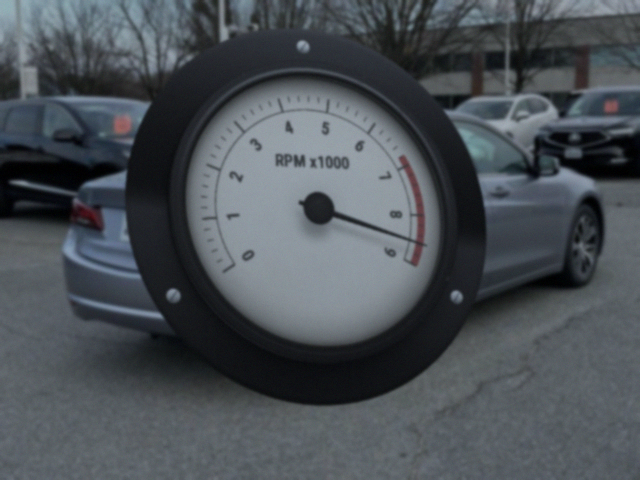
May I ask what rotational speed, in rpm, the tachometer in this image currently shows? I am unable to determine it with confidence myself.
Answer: 8600 rpm
